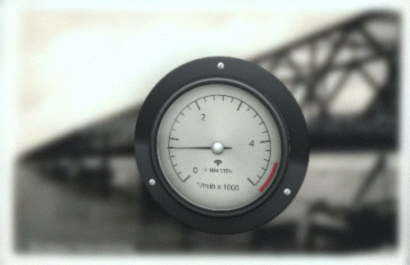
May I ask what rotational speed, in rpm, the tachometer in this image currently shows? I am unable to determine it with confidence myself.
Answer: 800 rpm
